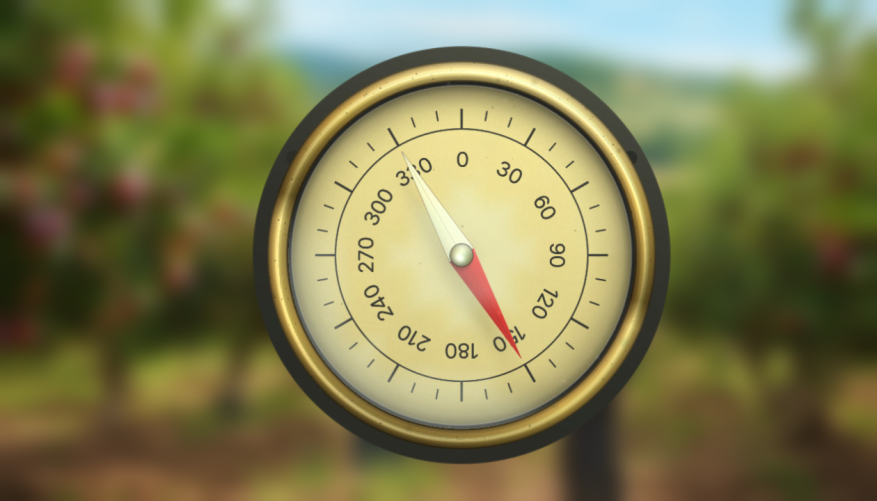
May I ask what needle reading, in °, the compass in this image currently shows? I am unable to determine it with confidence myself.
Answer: 150 °
